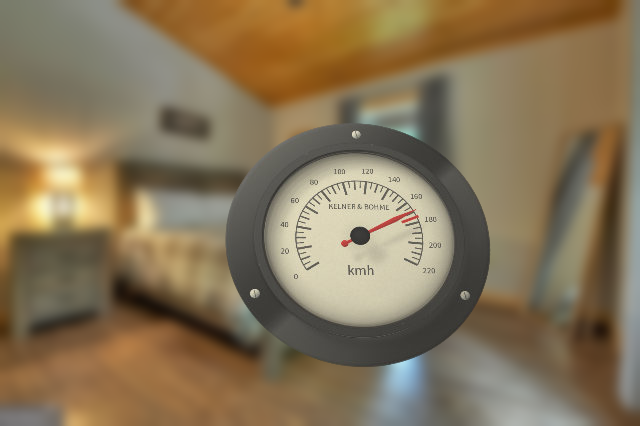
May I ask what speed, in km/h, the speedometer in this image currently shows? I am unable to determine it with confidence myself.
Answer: 170 km/h
